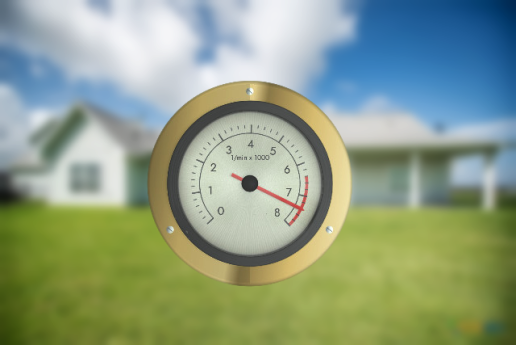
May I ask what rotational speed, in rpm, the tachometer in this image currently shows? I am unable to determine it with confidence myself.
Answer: 7400 rpm
